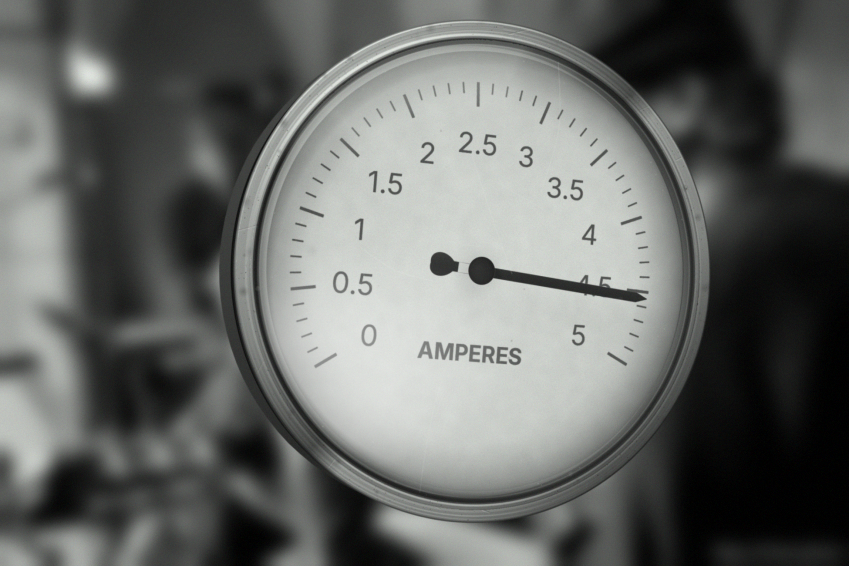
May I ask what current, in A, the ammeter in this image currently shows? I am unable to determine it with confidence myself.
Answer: 4.55 A
